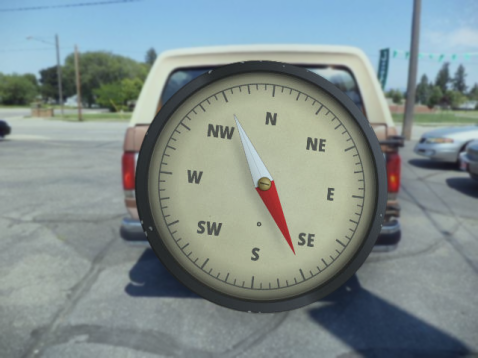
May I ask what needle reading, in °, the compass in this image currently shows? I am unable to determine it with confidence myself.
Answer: 150 °
